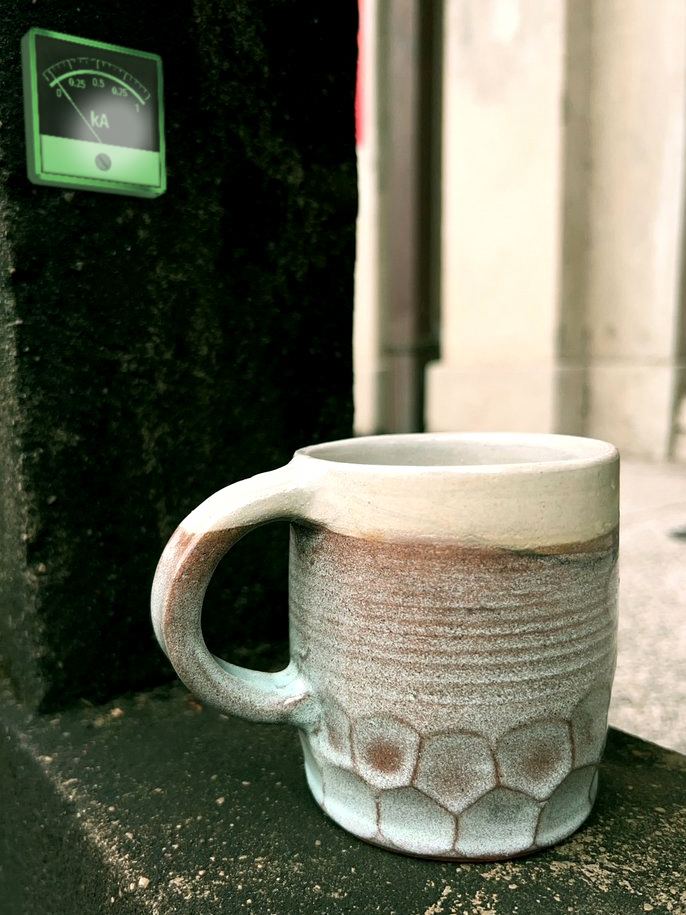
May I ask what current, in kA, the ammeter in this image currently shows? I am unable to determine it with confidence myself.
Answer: 0.05 kA
